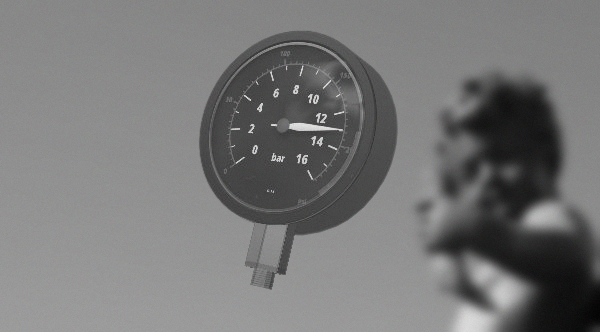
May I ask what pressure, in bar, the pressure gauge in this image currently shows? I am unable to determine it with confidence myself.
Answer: 13 bar
